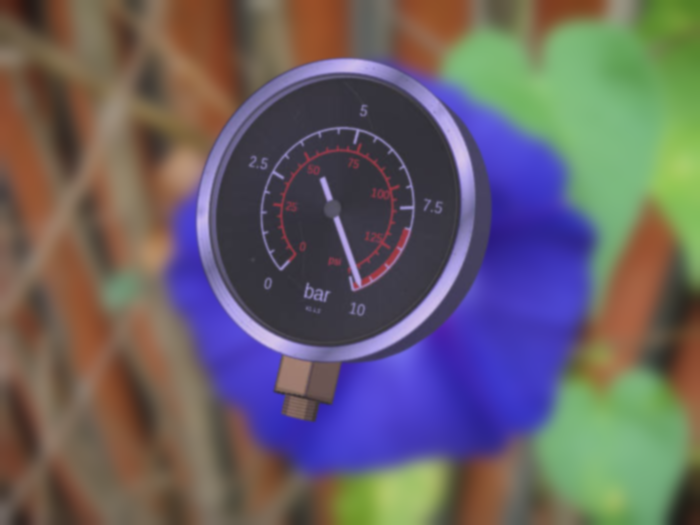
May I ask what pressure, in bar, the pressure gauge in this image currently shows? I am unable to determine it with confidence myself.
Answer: 9.75 bar
